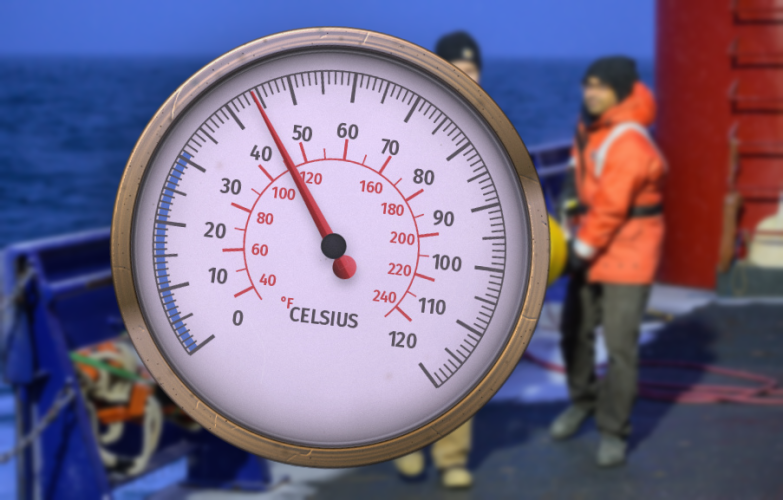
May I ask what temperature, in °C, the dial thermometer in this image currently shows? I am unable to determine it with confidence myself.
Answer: 44 °C
